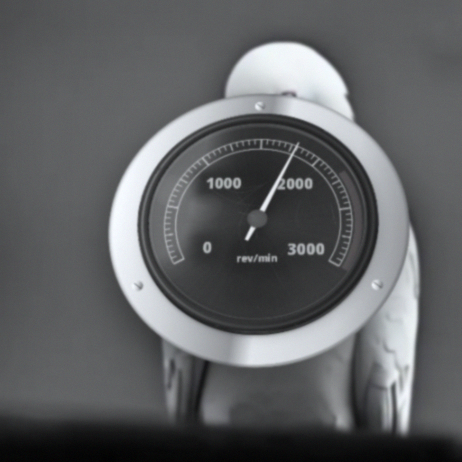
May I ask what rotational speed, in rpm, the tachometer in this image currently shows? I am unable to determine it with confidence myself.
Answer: 1800 rpm
